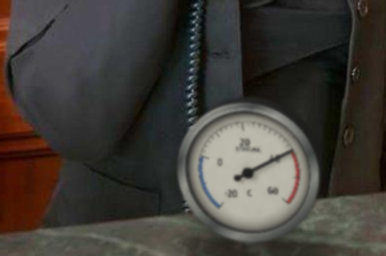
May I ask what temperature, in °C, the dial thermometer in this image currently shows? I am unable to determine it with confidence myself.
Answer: 40 °C
